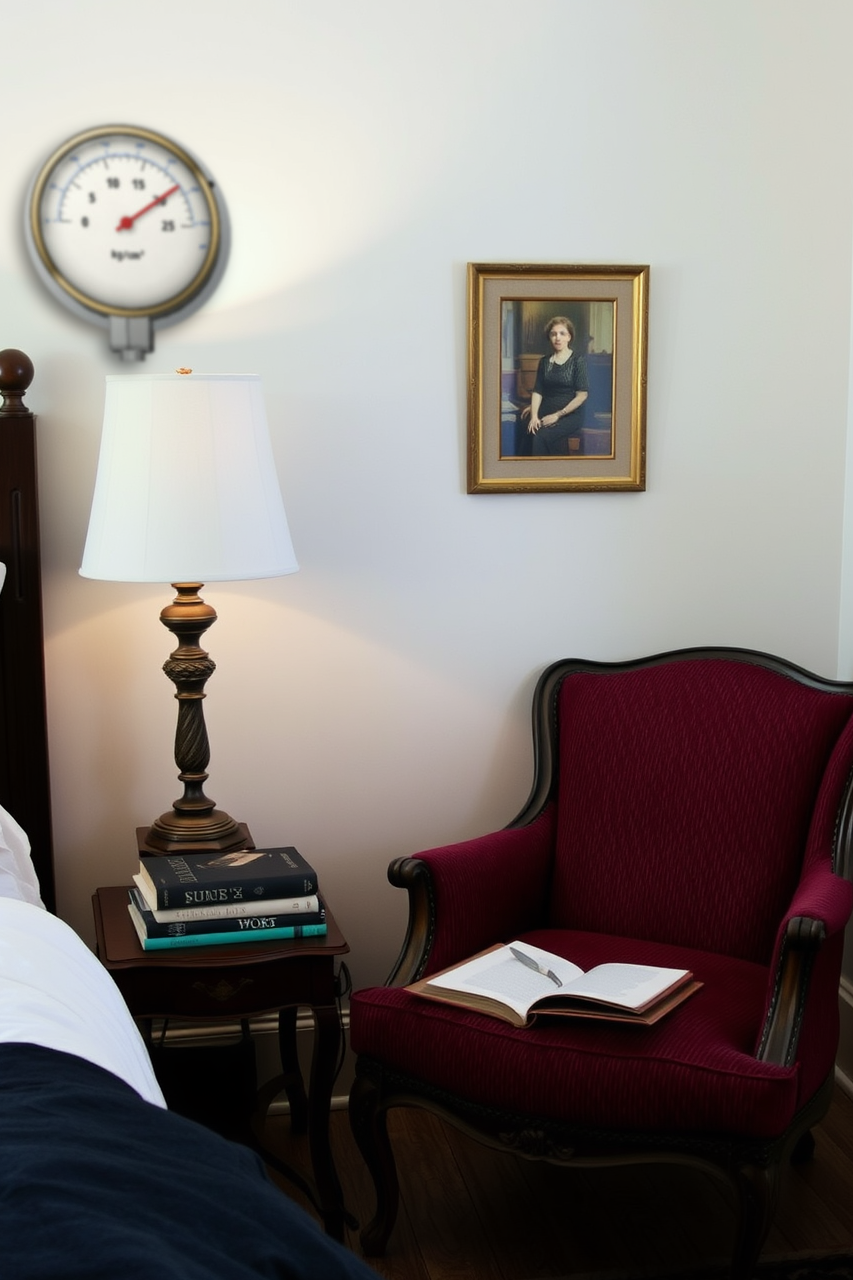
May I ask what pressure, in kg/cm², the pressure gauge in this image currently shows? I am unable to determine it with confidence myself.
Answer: 20 kg/cm²
